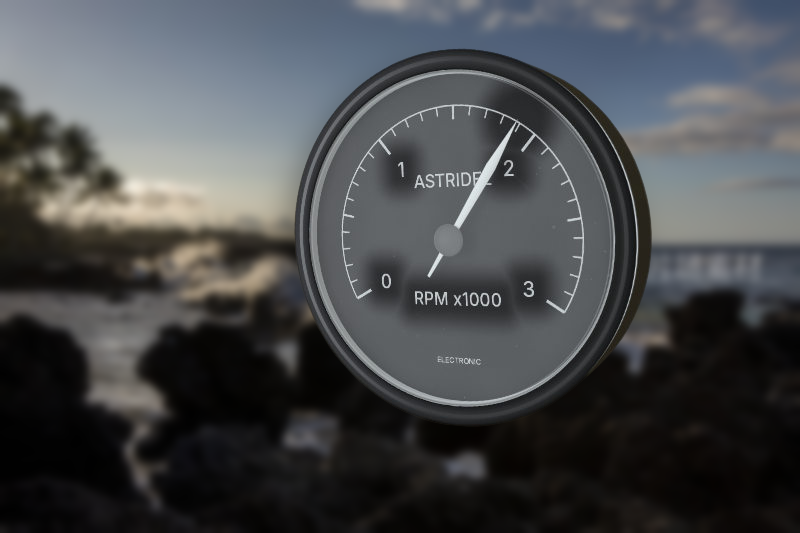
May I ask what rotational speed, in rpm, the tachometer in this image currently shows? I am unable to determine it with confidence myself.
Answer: 1900 rpm
